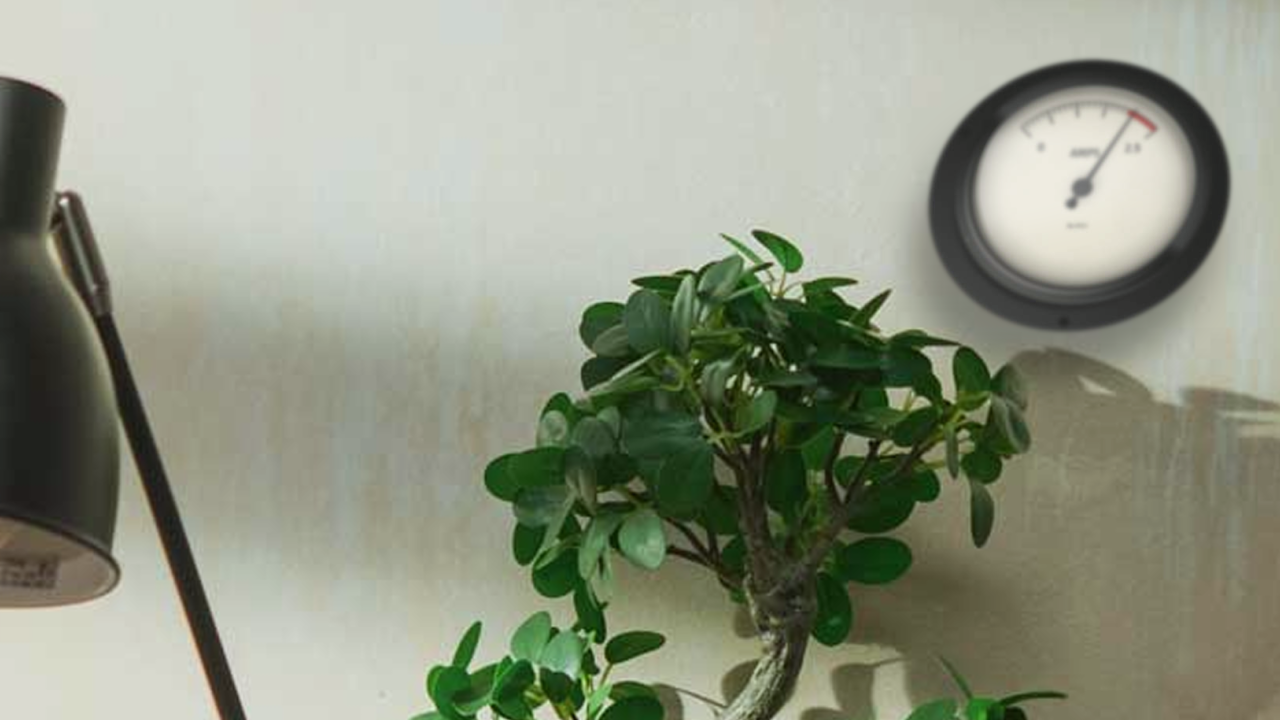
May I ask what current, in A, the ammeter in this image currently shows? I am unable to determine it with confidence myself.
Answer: 2 A
